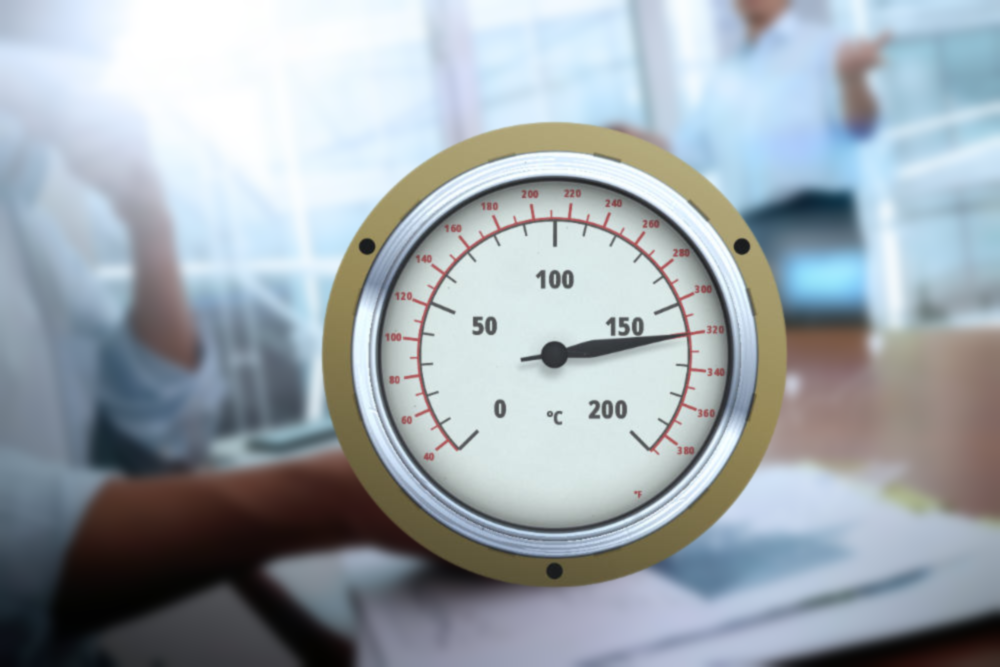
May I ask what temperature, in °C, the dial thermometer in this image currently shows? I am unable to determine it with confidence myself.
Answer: 160 °C
